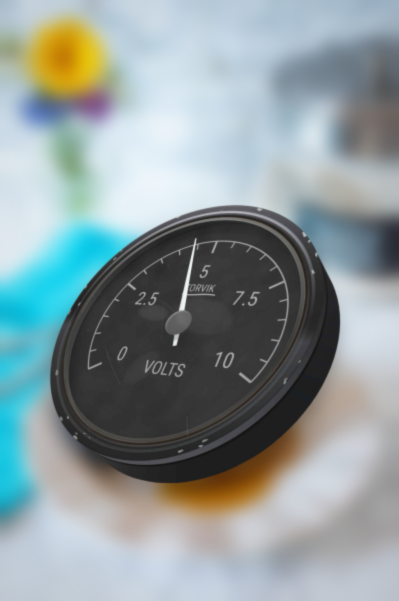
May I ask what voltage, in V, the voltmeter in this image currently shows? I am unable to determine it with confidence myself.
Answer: 4.5 V
